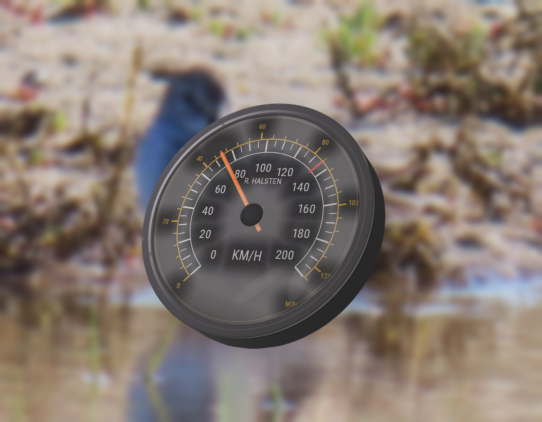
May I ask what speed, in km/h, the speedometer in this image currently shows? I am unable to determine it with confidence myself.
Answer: 75 km/h
